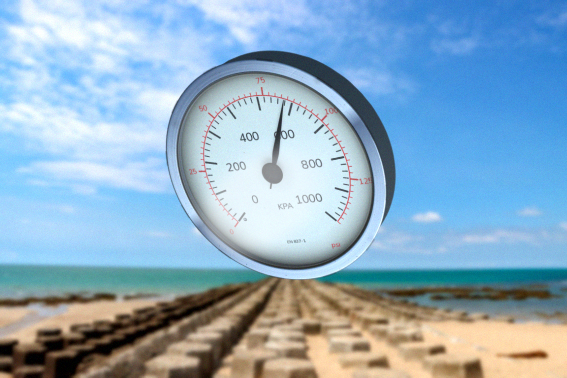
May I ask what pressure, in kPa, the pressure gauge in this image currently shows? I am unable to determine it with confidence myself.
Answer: 580 kPa
